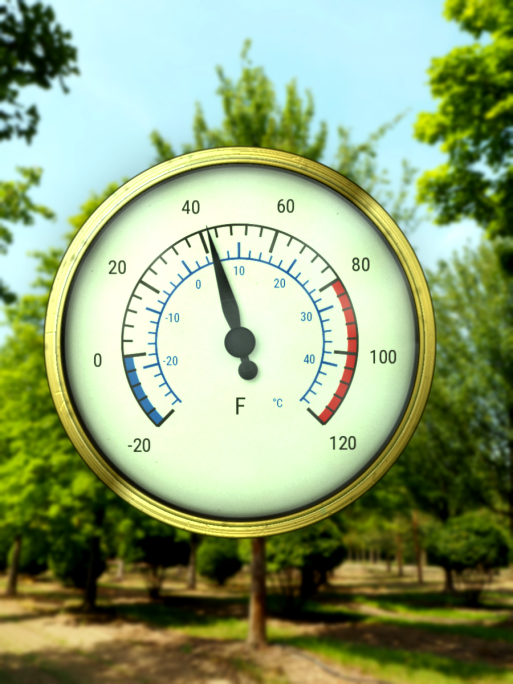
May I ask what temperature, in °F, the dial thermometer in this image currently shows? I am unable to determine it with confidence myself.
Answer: 42 °F
